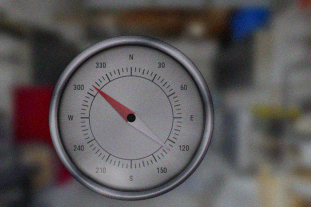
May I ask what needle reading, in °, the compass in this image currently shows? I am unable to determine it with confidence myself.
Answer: 310 °
